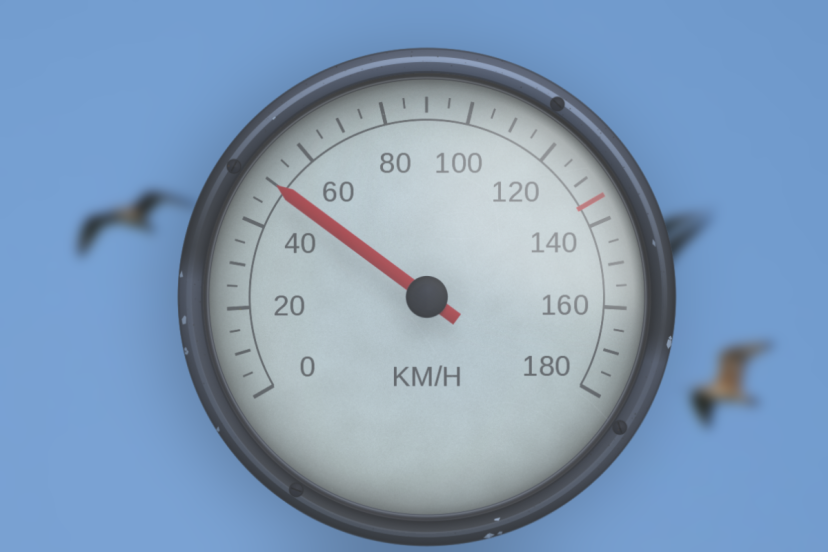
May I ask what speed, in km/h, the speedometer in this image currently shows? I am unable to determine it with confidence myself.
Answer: 50 km/h
